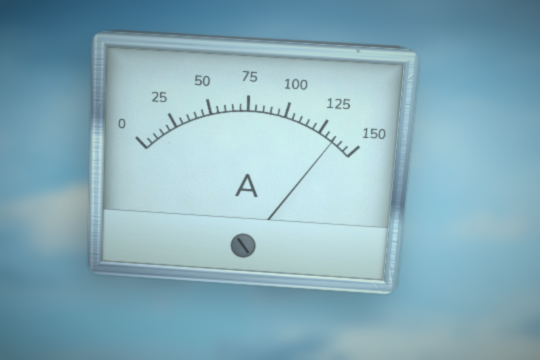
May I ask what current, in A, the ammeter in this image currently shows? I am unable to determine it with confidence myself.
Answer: 135 A
